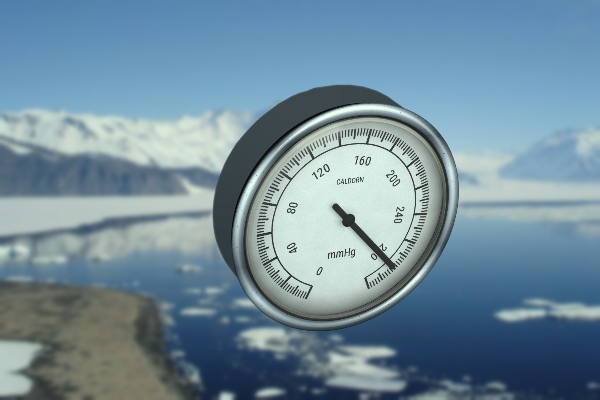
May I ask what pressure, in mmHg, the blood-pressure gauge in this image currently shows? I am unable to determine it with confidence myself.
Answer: 280 mmHg
